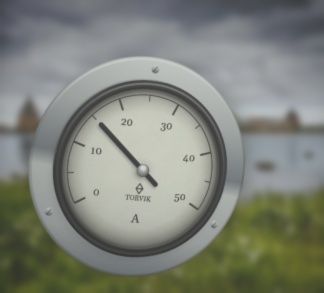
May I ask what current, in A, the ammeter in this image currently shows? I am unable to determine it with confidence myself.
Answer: 15 A
